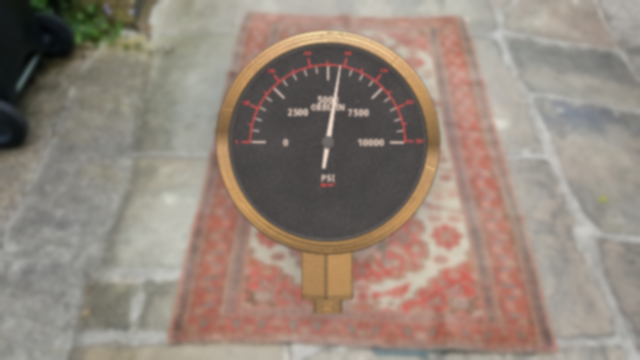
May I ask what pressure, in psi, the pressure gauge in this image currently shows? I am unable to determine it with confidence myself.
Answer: 5500 psi
